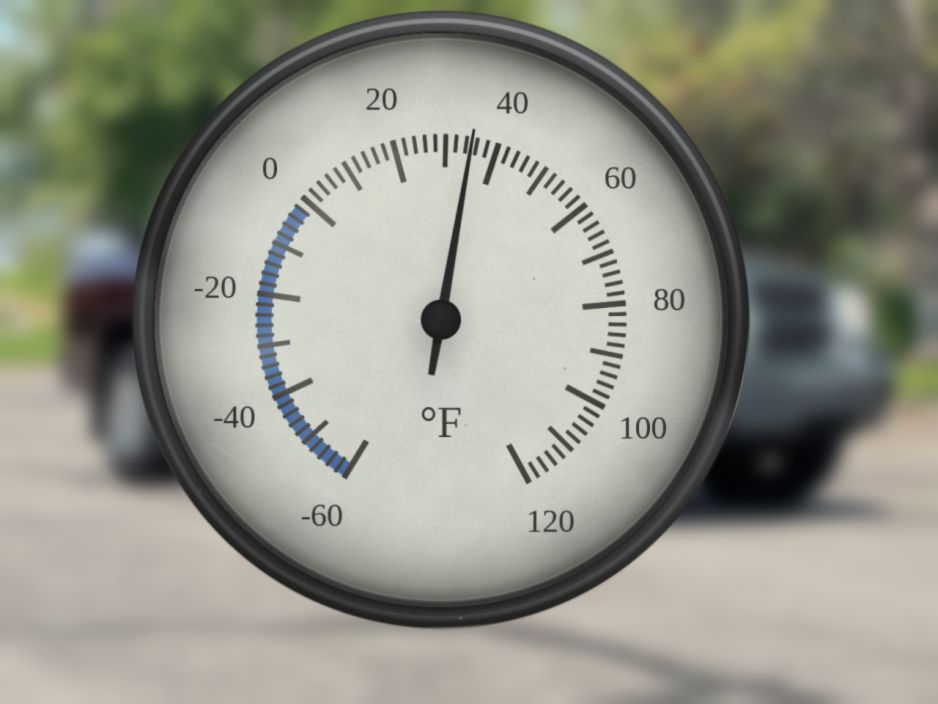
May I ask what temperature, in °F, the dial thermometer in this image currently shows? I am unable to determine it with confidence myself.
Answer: 35 °F
